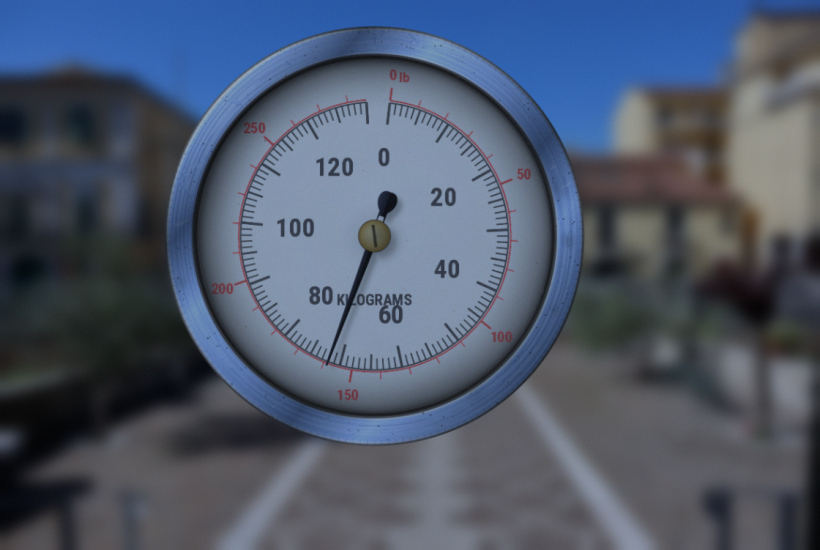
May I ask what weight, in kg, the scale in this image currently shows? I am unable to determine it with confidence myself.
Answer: 72 kg
